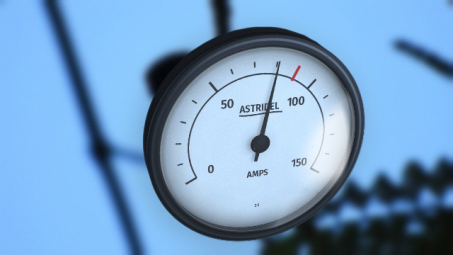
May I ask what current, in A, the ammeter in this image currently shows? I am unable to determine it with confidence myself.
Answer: 80 A
